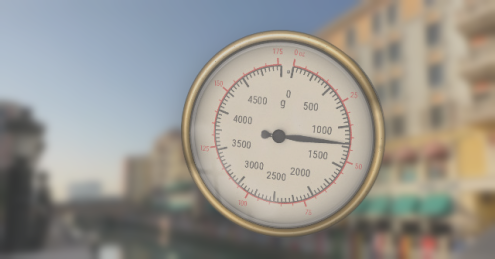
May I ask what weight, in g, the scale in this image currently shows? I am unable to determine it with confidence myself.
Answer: 1200 g
